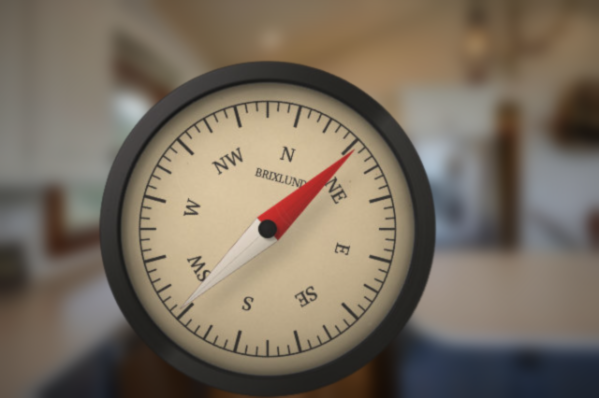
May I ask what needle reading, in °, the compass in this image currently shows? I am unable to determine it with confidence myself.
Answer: 32.5 °
